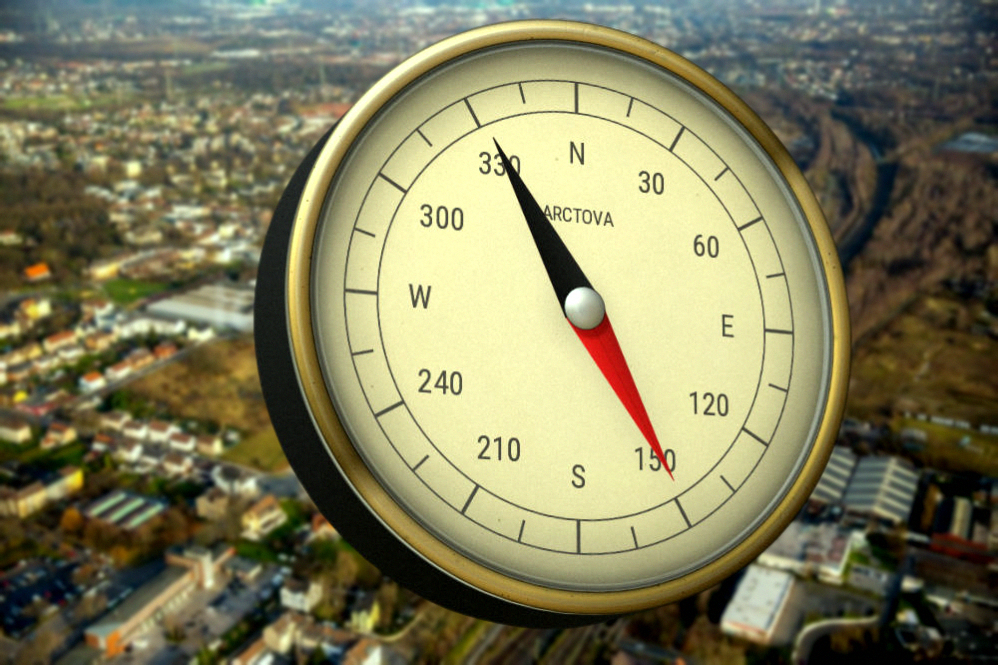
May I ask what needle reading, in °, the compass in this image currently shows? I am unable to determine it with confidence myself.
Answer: 150 °
